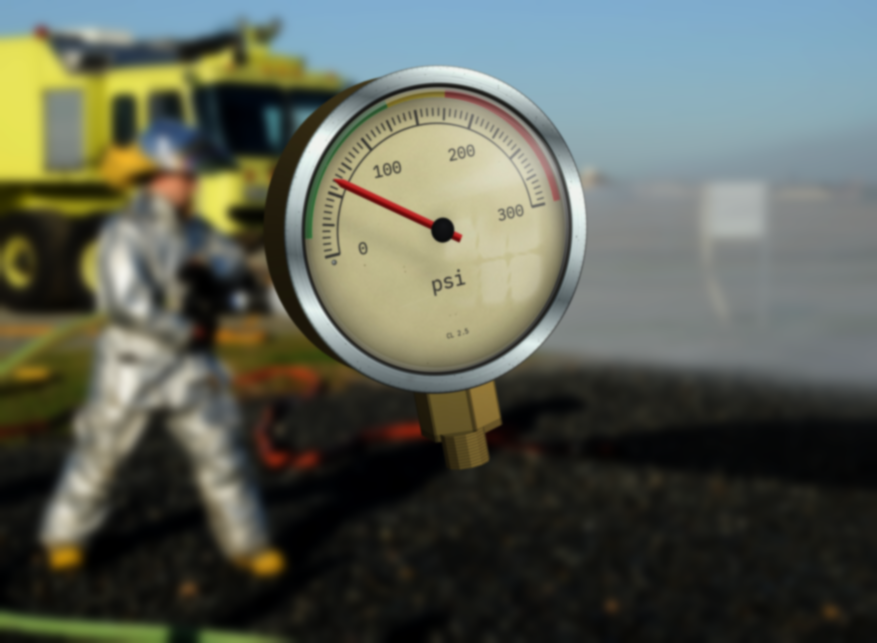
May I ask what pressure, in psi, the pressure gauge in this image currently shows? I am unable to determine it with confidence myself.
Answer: 60 psi
